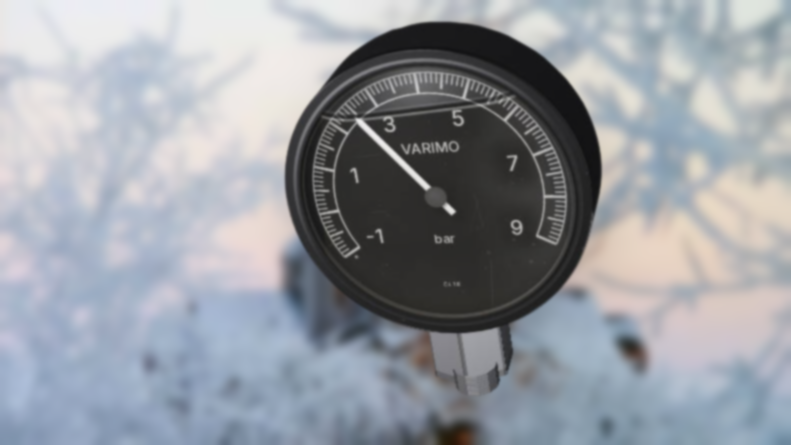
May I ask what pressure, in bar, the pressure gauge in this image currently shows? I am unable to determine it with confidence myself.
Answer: 2.5 bar
